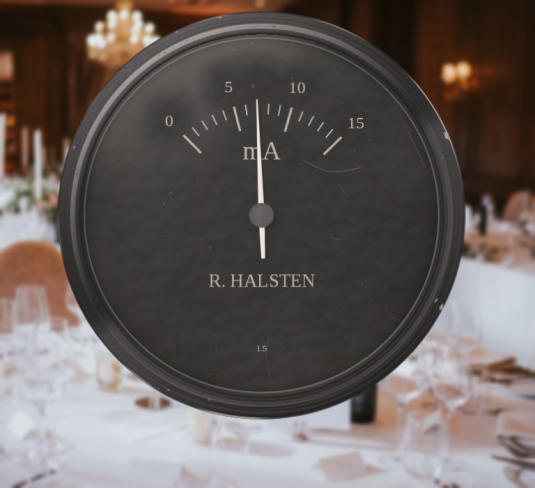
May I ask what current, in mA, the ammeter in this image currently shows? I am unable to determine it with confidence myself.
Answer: 7 mA
